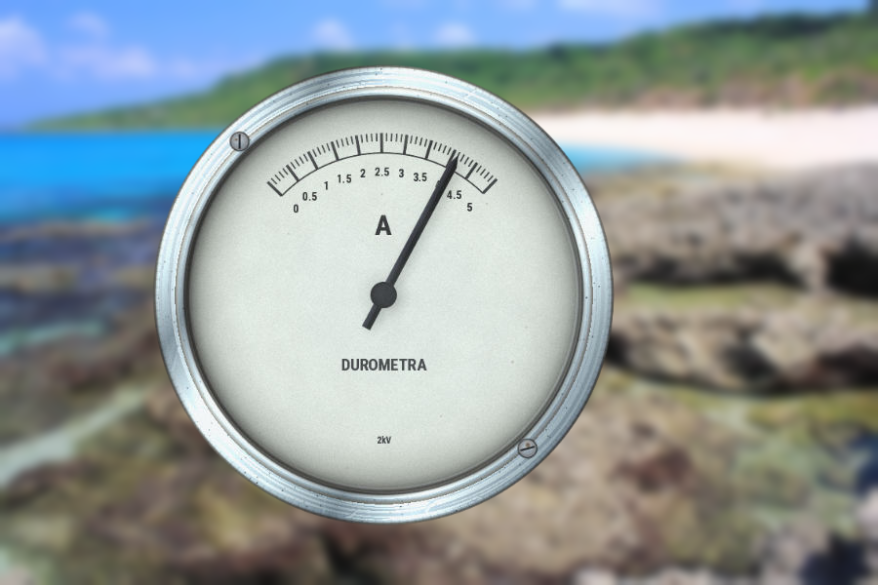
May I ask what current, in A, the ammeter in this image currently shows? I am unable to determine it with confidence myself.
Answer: 4.1 A
